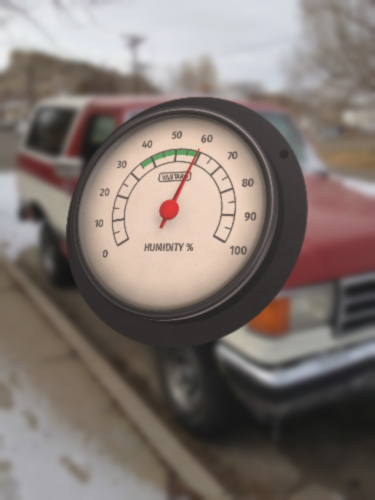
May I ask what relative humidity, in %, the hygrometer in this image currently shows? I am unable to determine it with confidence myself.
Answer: 60 %
